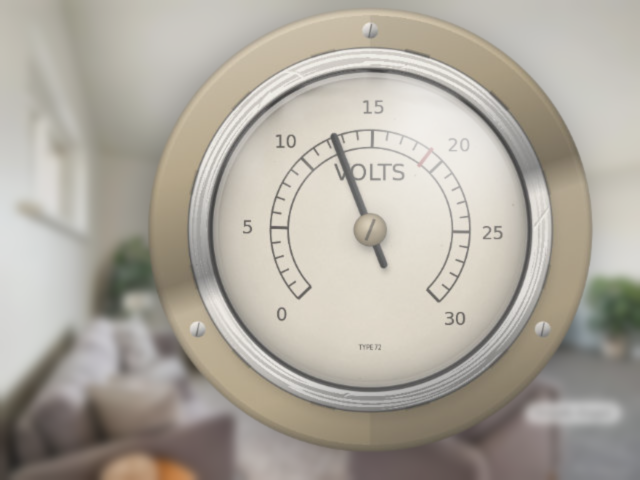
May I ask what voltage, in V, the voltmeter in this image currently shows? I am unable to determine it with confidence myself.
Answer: 12.5 V
